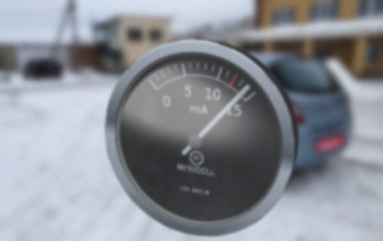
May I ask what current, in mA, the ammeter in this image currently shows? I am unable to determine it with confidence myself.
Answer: 14 mA
